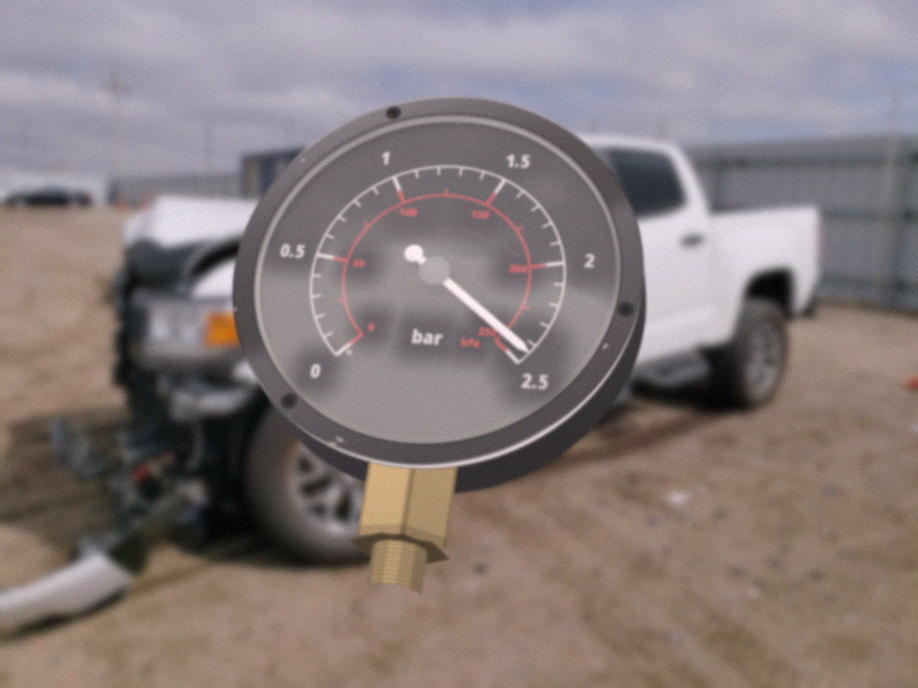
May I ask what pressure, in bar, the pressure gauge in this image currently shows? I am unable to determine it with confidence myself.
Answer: 2.45 bar
